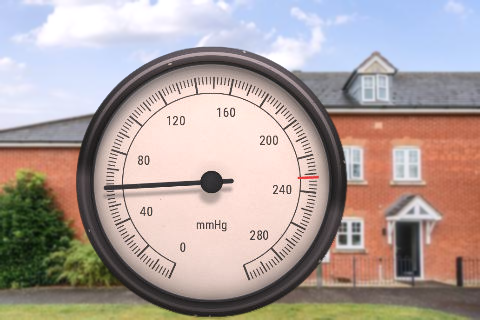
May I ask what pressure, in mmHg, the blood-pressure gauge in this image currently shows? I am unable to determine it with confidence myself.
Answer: 60 mmHg
